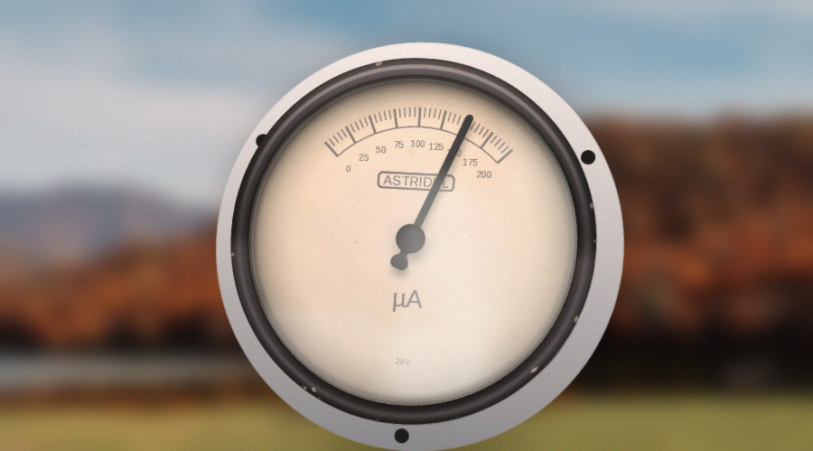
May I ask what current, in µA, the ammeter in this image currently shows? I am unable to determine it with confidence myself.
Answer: 150 µA
